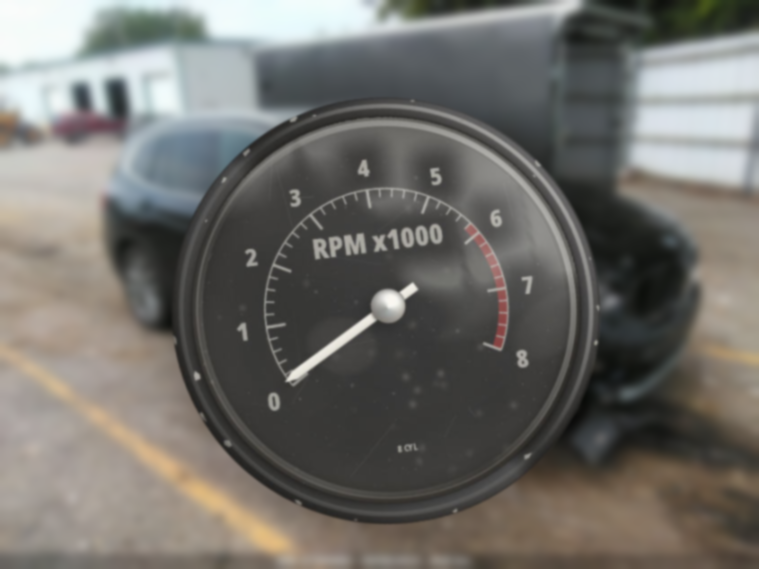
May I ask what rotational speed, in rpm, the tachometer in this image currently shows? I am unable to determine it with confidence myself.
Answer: 100 rpm
